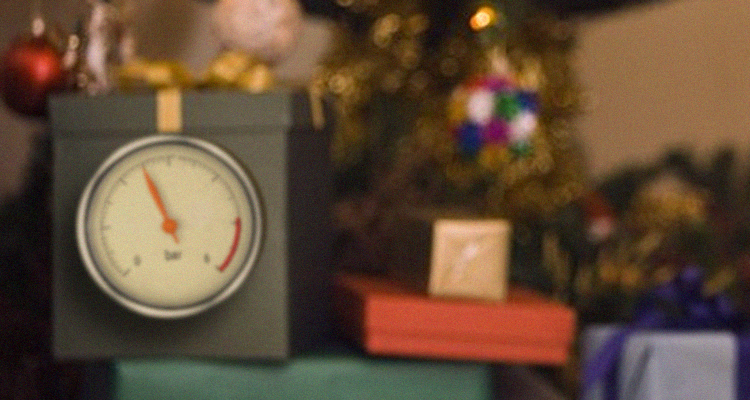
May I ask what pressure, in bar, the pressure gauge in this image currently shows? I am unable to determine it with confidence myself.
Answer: 2.5 bar
